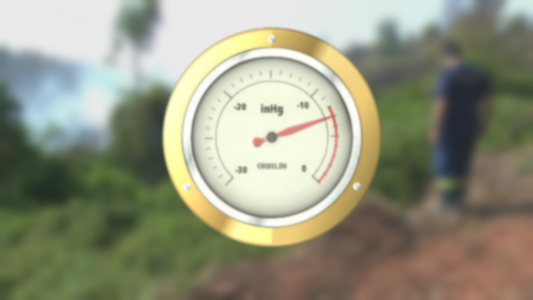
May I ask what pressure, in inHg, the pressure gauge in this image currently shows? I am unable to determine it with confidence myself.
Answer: -7 inHg
